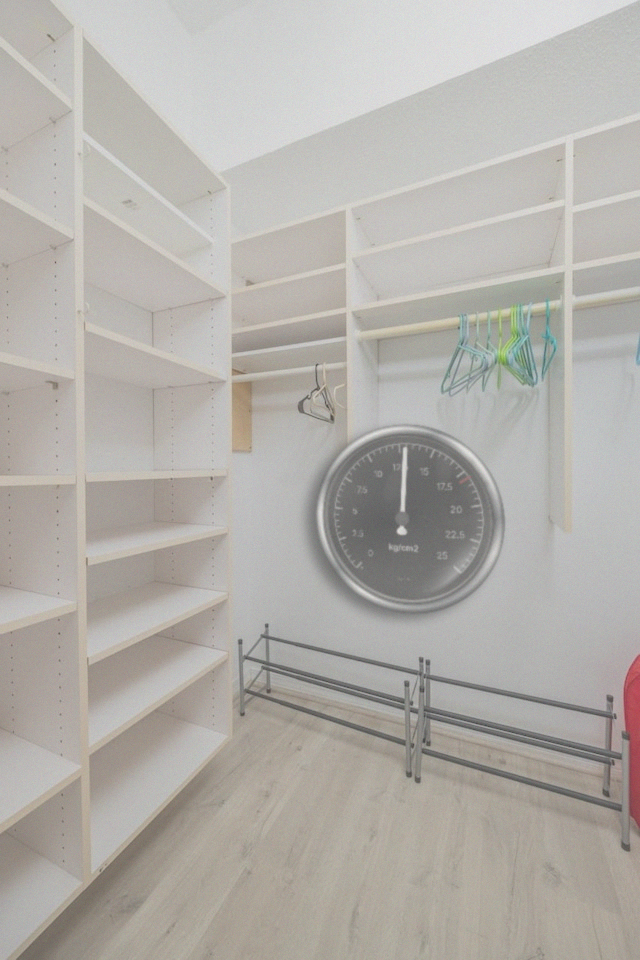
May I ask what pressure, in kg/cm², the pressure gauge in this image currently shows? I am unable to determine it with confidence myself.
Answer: 13 kg/cm²
